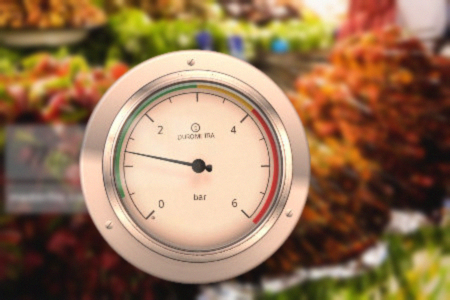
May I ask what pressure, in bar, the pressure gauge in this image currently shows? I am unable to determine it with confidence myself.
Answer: 1.25 bar
